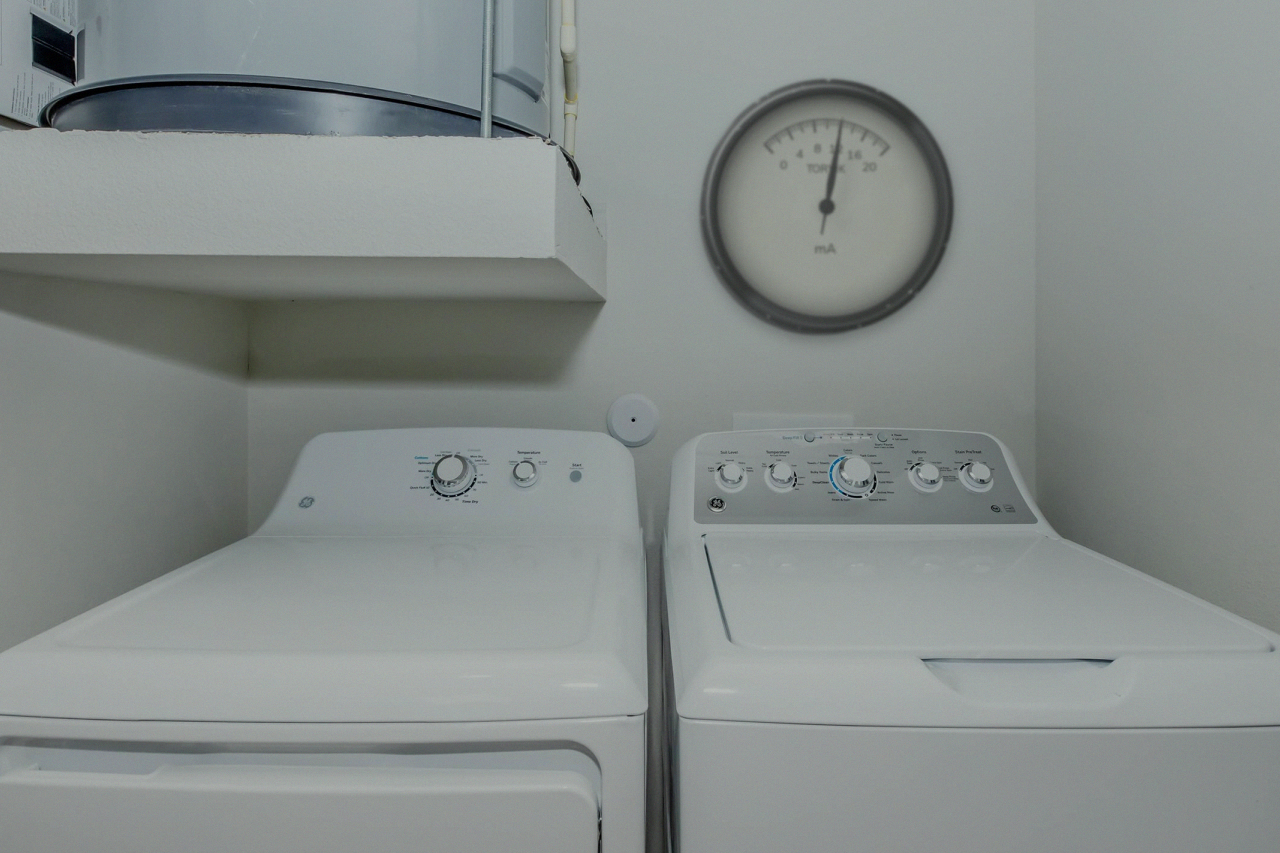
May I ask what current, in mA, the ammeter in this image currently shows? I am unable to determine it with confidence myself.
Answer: 12 mA
